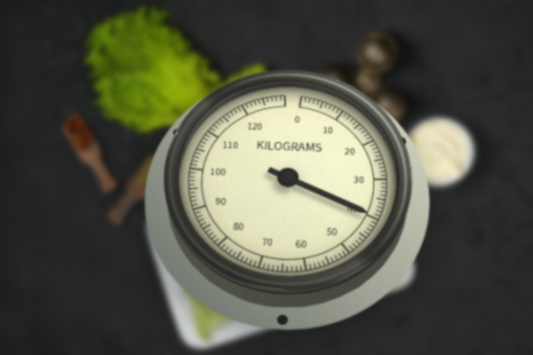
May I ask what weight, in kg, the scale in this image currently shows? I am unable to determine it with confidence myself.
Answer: 40 kg
